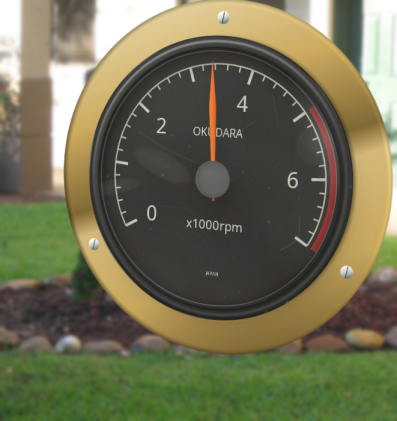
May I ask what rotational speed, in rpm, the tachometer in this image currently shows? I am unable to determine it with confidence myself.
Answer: 3400 rpm
